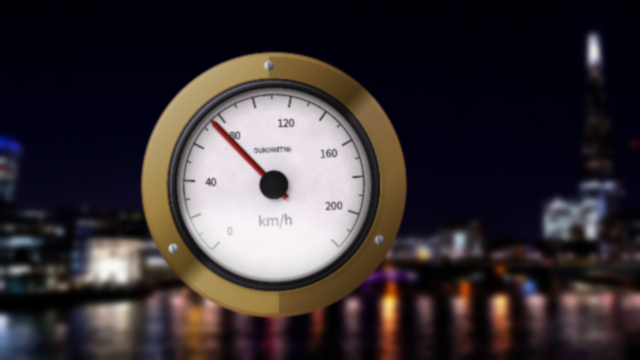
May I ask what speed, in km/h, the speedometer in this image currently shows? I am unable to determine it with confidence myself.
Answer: 75 km/h
